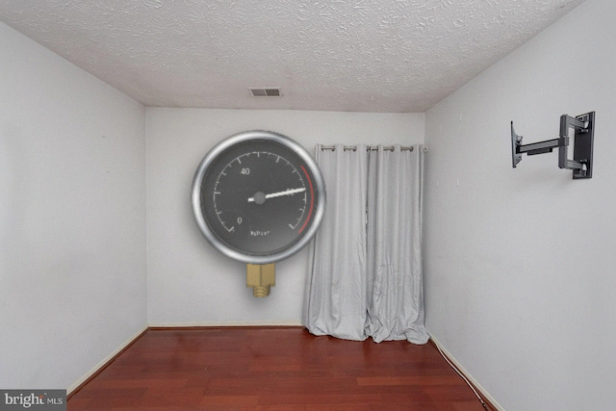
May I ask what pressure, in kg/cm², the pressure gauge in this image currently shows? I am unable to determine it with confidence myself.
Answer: 80 kg/cm²
